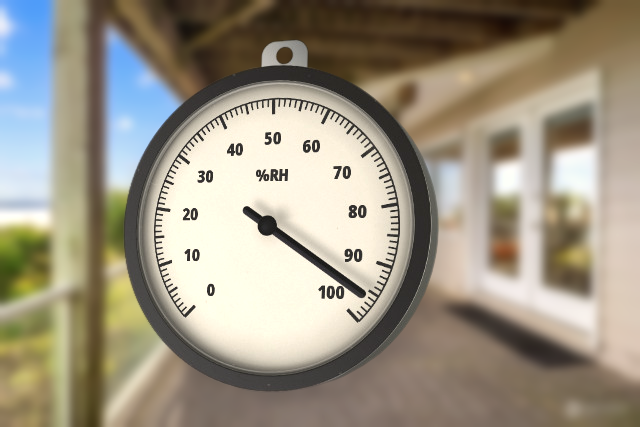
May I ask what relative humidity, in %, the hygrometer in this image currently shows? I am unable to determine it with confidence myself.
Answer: 96 %
